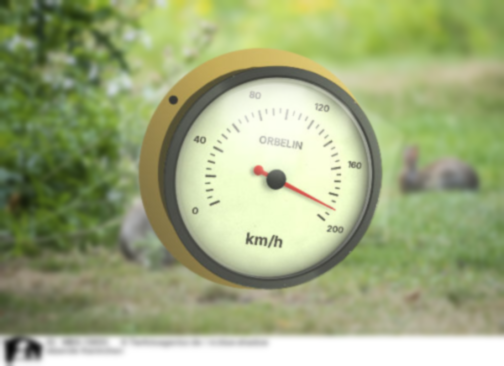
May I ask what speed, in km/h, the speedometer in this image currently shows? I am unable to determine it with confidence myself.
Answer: 190 km/h
